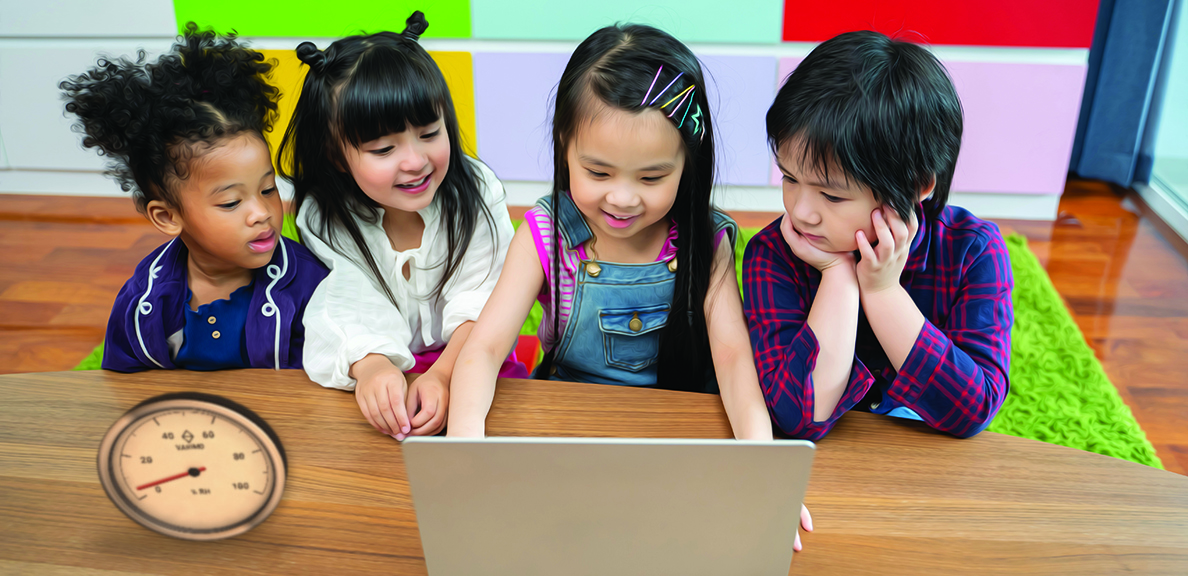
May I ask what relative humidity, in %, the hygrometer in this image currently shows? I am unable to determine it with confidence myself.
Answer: 5 %
